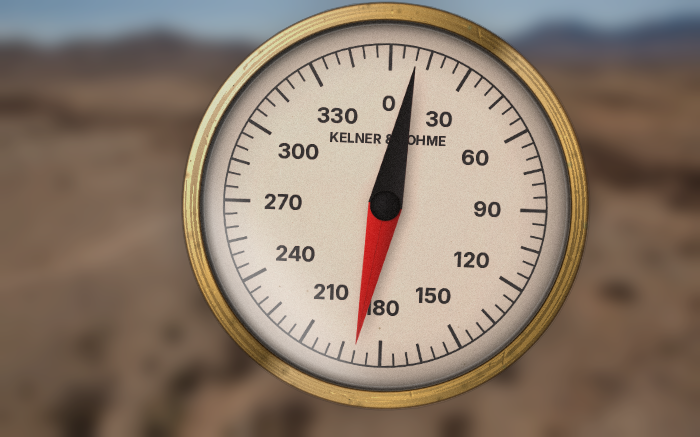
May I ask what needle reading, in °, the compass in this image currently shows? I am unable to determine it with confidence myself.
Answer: 190 °
